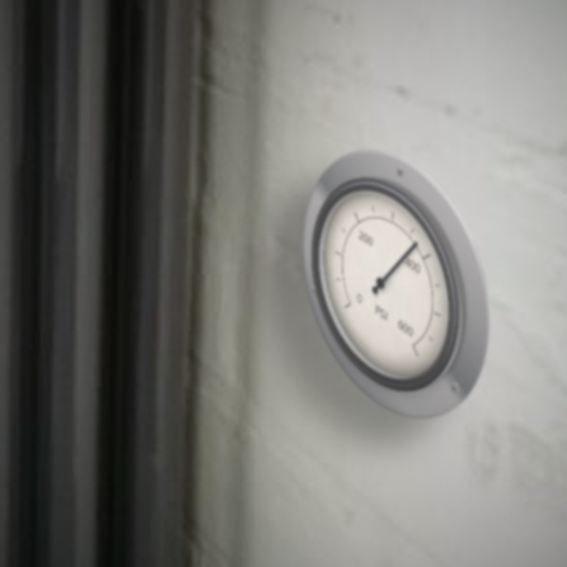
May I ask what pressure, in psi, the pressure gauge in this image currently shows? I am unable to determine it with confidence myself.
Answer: 375 psi
